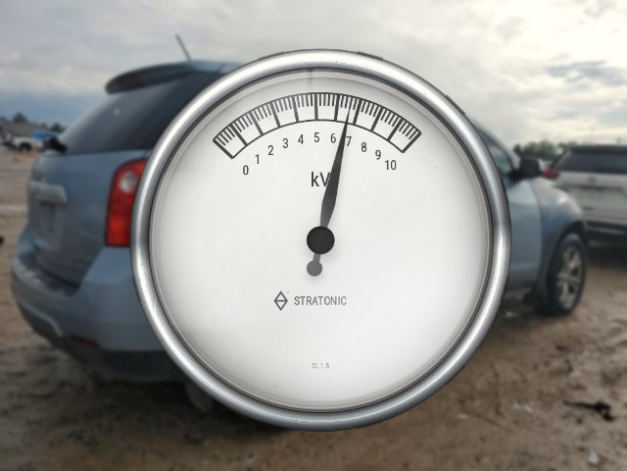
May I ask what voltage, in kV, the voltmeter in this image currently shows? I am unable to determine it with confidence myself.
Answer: 6.6 kV
